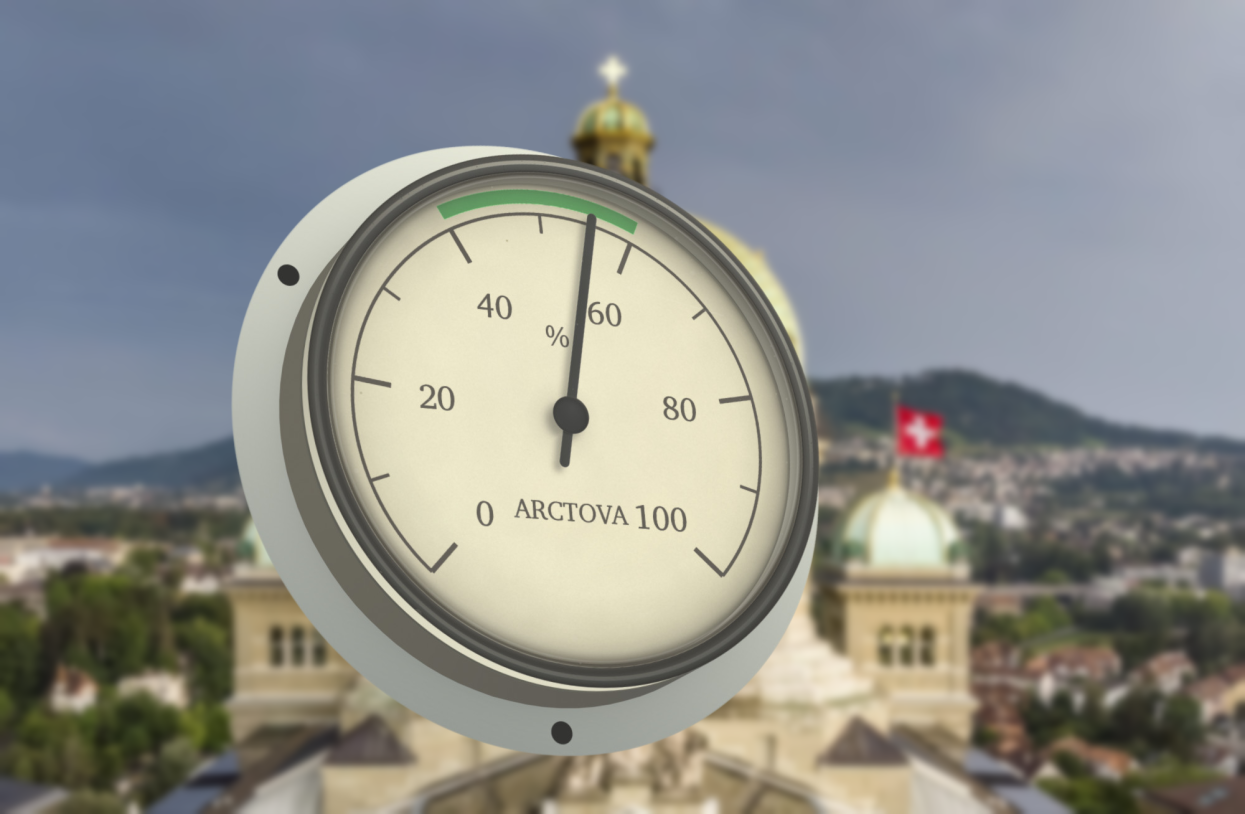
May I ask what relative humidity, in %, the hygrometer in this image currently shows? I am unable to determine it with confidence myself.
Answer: 55 %
